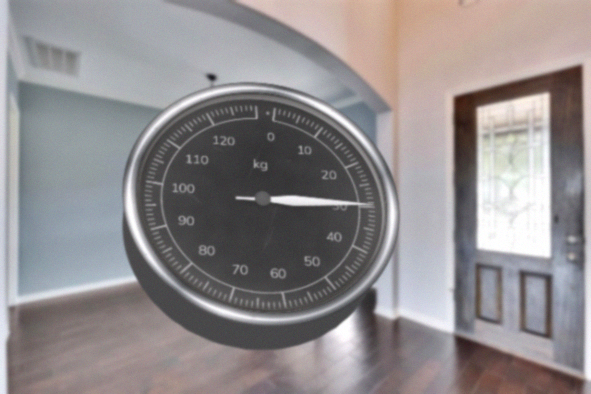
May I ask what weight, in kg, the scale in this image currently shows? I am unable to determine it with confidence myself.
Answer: 30 kg
